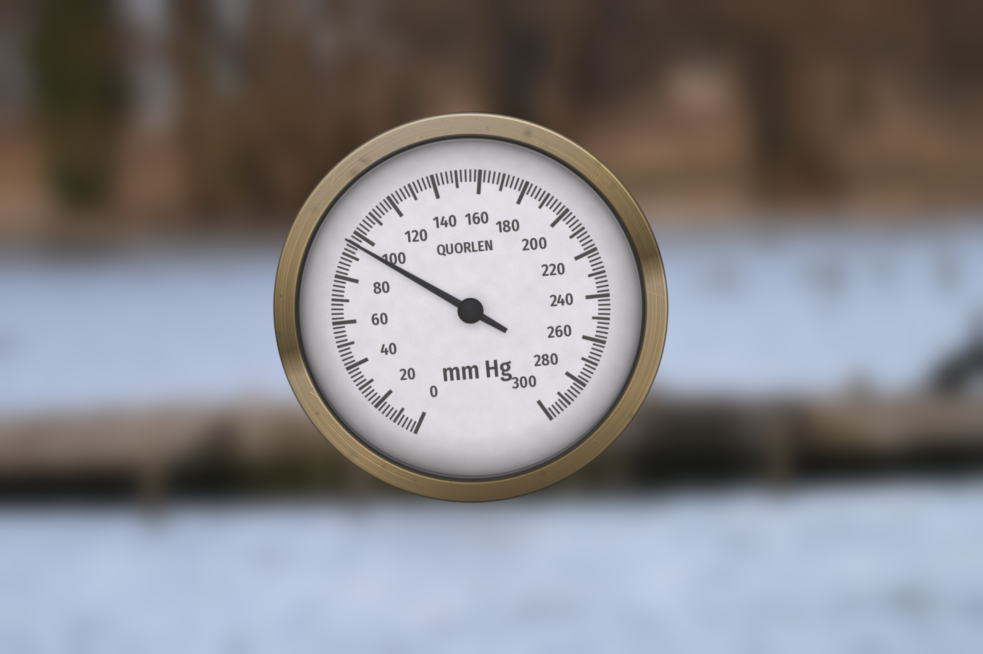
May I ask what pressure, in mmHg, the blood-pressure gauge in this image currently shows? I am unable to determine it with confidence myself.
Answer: 96 mmHg
